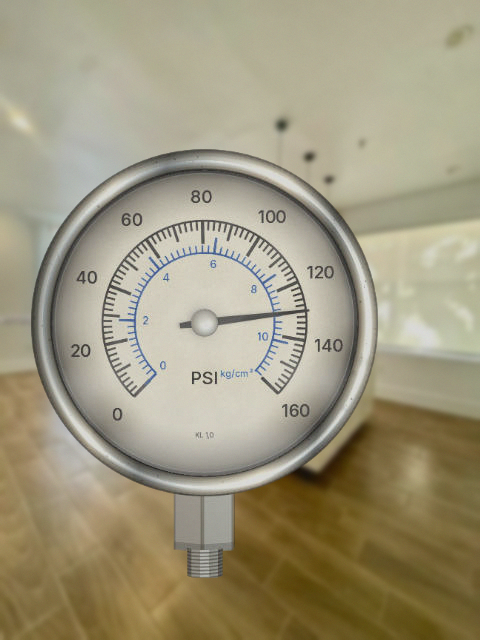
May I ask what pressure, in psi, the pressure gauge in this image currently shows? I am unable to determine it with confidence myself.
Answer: 130 psi
